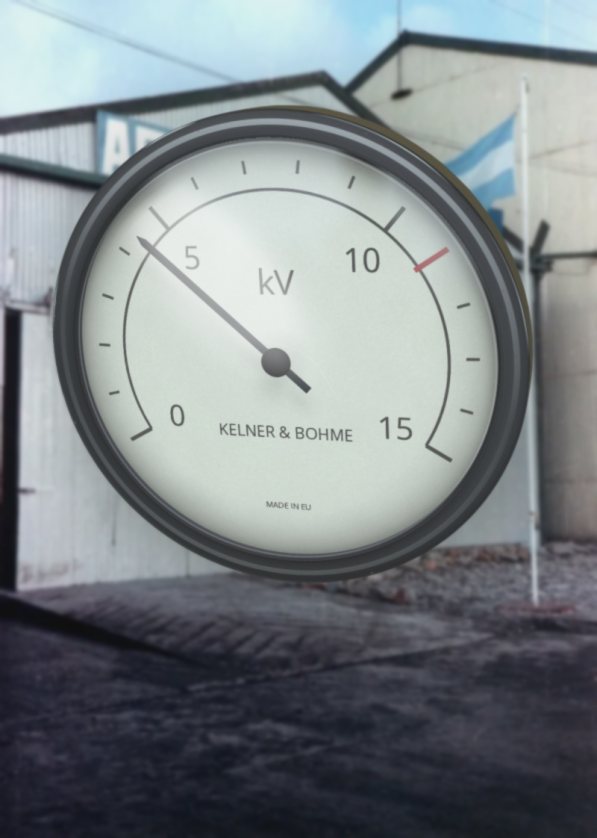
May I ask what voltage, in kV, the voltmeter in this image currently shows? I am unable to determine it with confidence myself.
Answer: 4.5 kV
